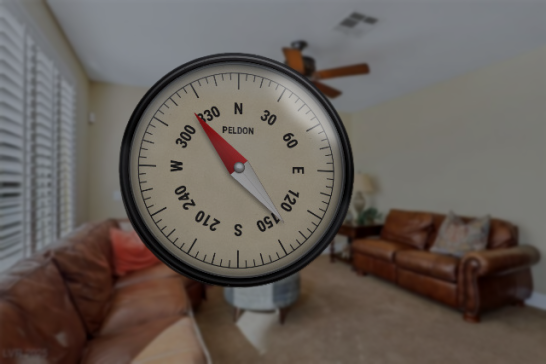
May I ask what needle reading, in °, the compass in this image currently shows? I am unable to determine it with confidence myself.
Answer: 320 °
